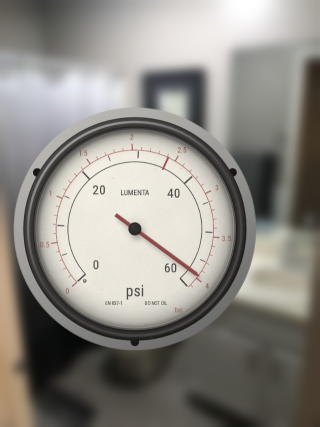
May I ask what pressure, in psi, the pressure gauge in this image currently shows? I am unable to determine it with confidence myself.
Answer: 57.5 psi
